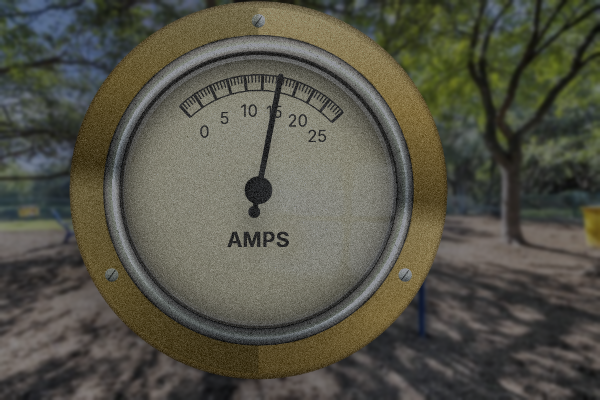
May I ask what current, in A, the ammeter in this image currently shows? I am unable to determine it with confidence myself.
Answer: 15 A
